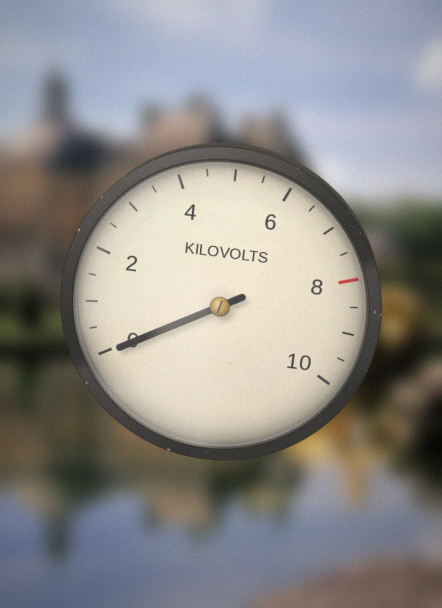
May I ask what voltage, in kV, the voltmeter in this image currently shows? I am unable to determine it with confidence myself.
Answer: 0 kV
